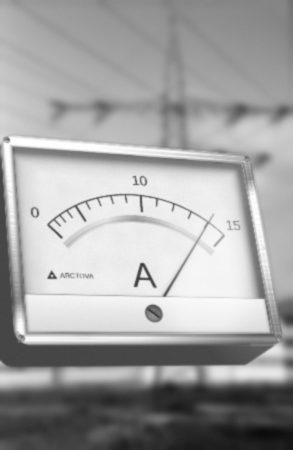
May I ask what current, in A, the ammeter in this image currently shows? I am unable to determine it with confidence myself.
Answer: 14 A
